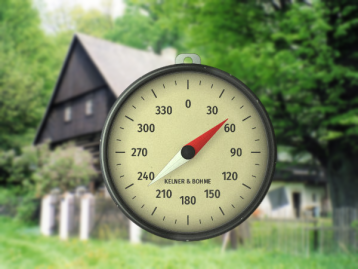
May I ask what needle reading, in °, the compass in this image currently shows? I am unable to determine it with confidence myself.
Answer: 50 °
